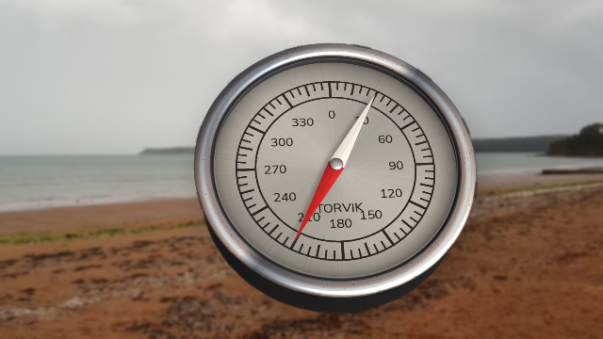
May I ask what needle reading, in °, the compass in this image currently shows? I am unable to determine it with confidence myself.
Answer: 210 °
